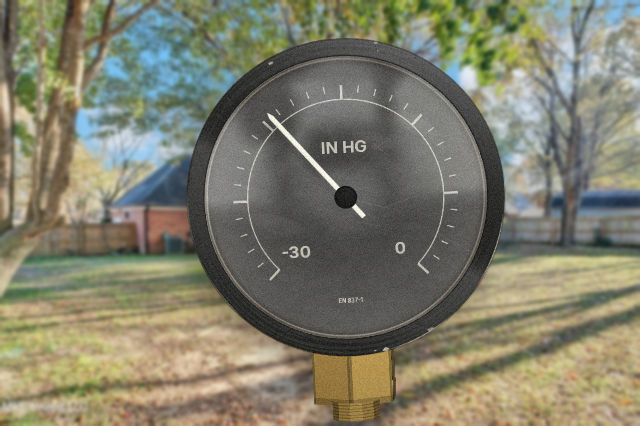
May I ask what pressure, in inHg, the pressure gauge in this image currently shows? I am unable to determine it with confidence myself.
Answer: -19.5 inHg
